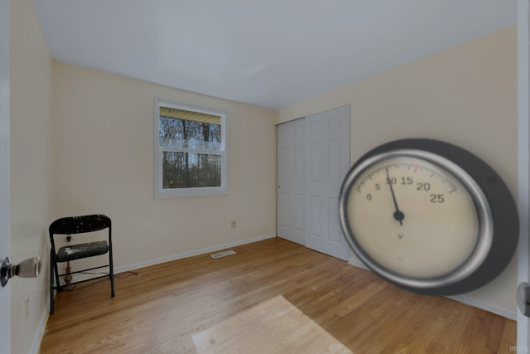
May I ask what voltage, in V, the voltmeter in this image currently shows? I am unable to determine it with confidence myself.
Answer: 10 V
